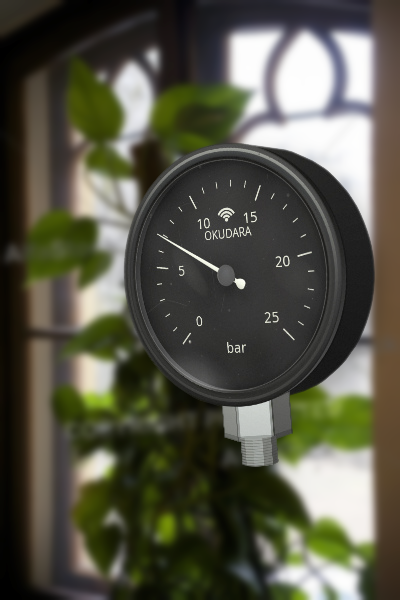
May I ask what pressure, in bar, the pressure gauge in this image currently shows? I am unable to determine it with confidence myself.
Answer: 7 bar
